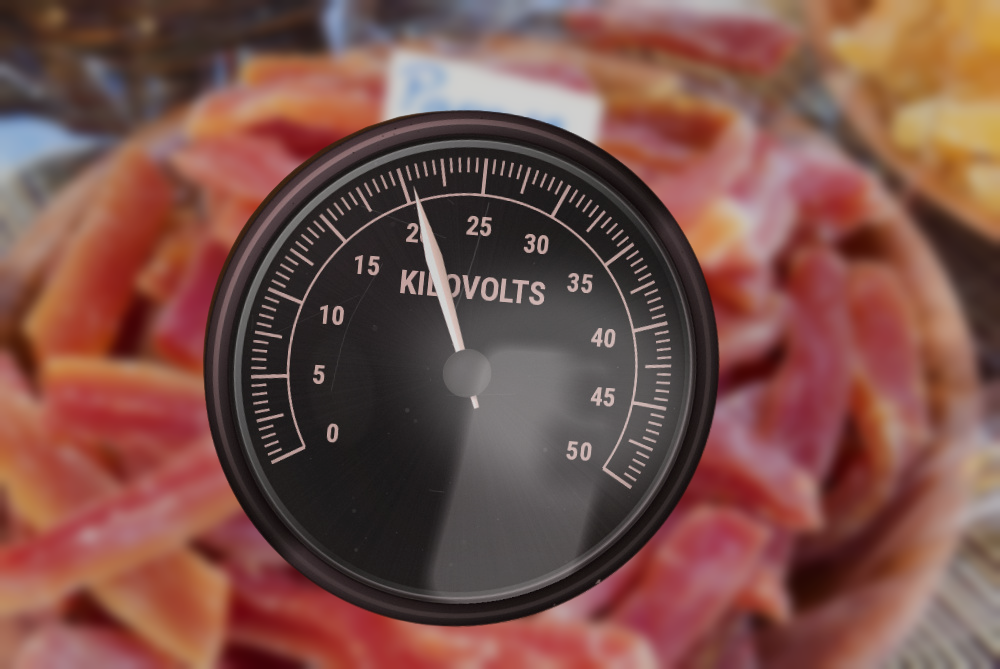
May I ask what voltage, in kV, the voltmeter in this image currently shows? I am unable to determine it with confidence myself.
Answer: 20.5 kV
